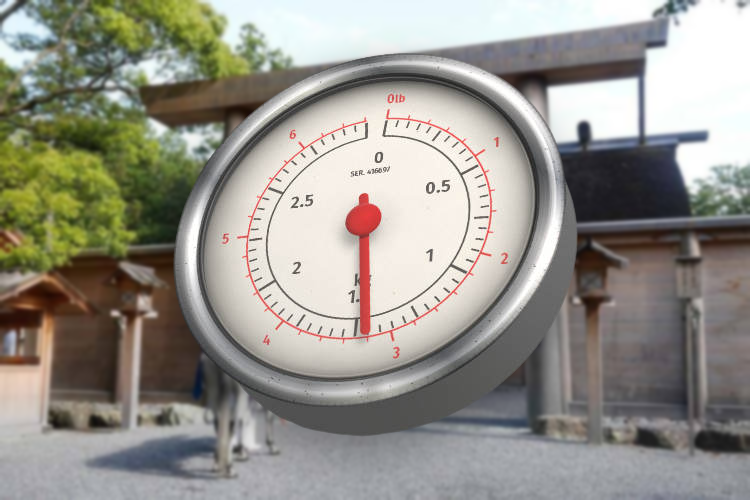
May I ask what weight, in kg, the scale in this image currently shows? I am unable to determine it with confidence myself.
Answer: 1.45 kg
